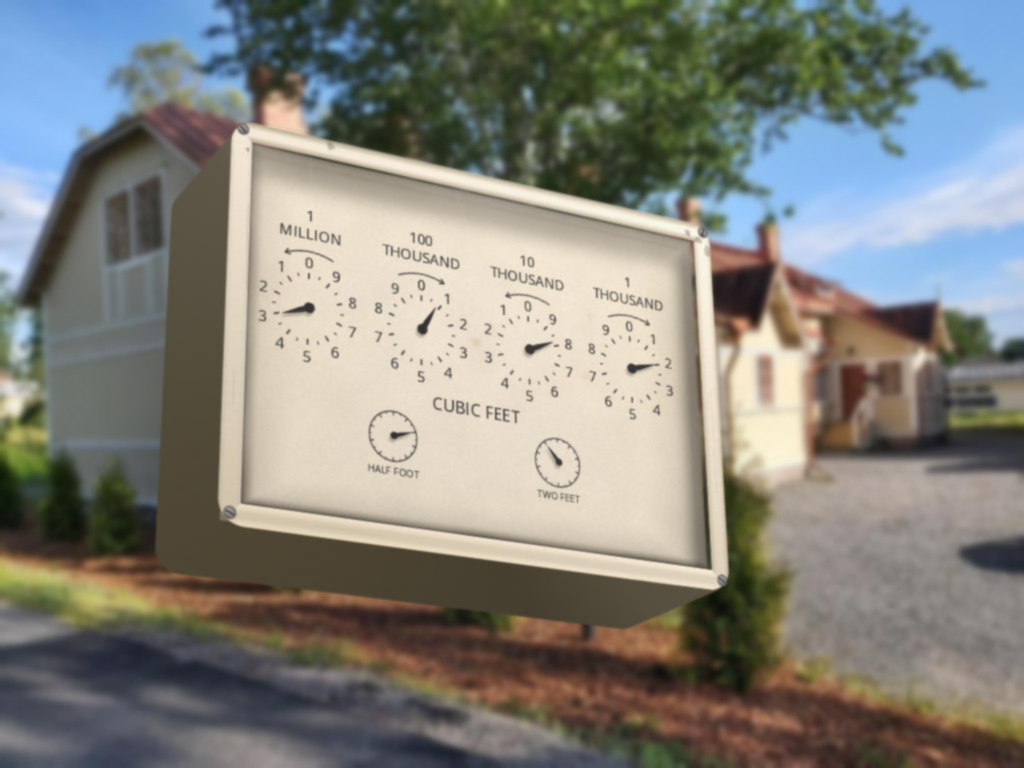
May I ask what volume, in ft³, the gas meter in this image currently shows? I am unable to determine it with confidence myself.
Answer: 308200 ft³
